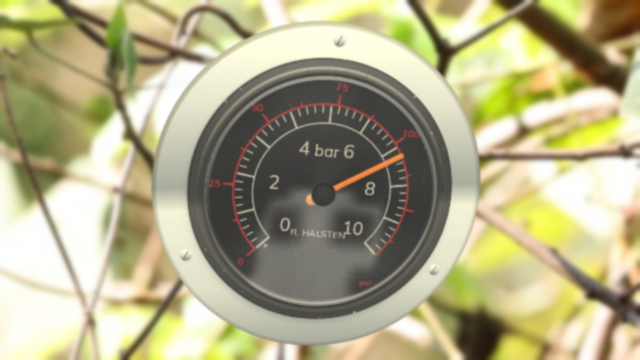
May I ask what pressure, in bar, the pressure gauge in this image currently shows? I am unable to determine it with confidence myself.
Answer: 7.2 bar
